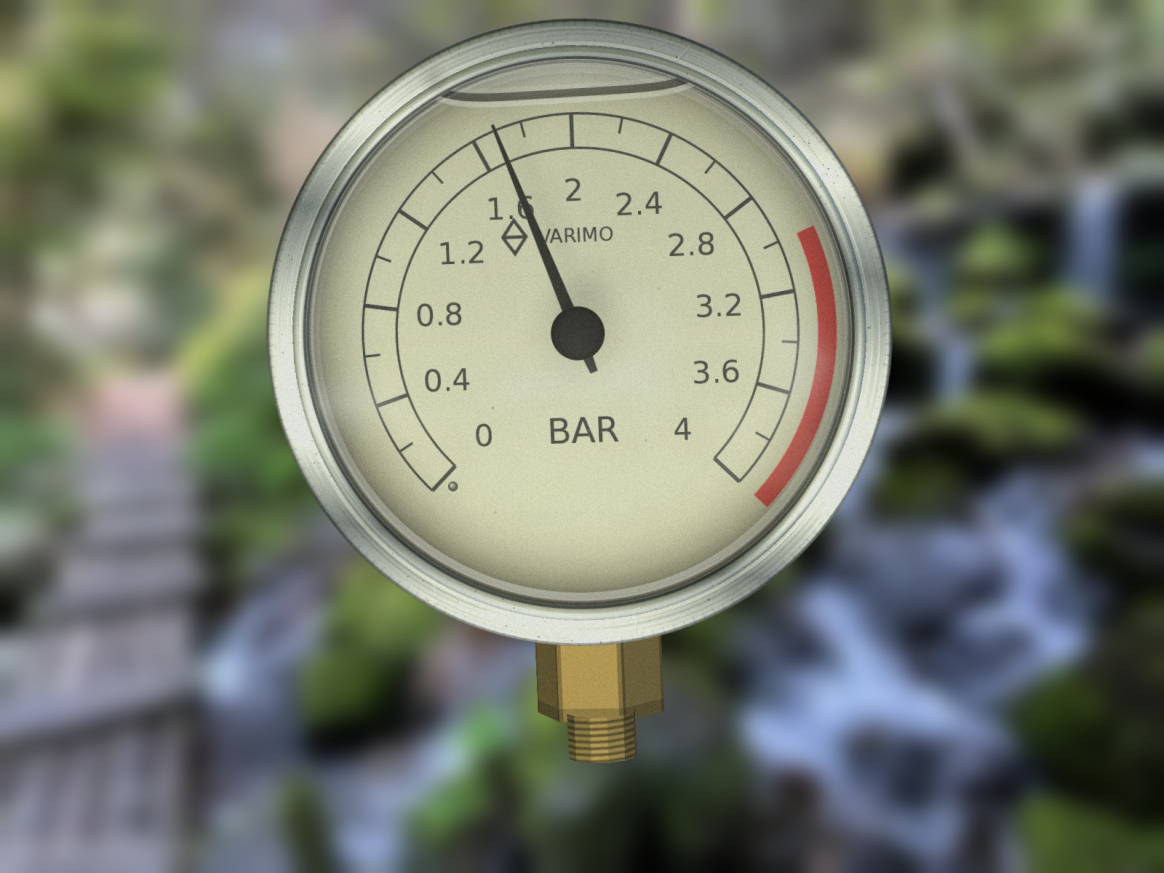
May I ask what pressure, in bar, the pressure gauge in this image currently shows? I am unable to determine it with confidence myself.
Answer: 1.7 bar
